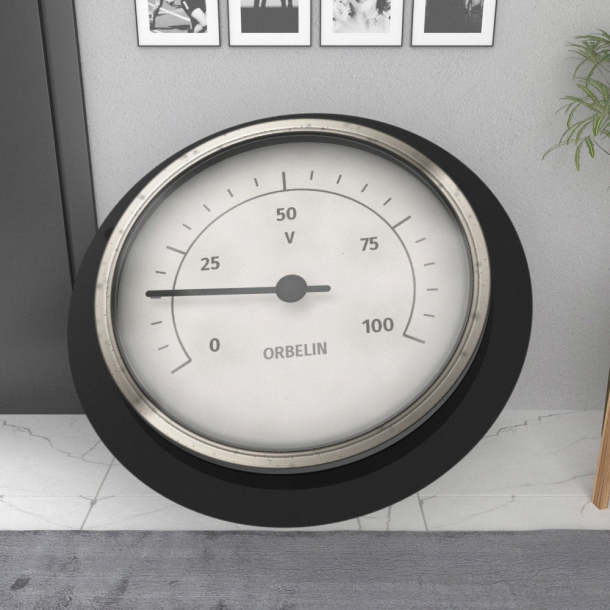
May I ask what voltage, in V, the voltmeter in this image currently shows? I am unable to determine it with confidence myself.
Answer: 15 V
